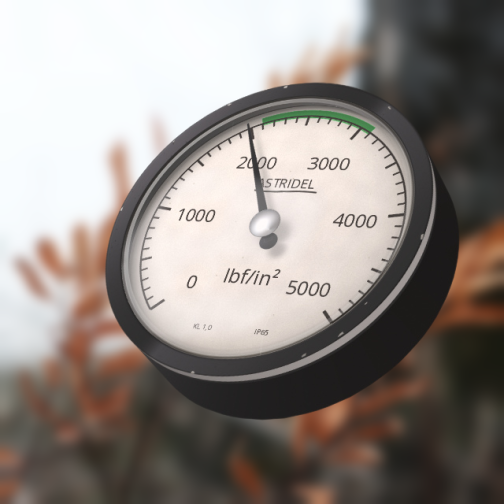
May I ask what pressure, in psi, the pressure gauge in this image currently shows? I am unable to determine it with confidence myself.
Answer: 2000 psi
